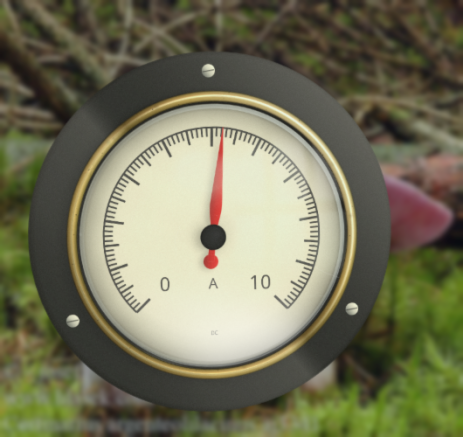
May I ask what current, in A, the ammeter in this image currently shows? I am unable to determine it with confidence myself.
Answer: 5.2 A
